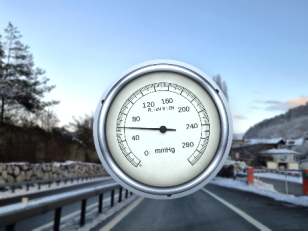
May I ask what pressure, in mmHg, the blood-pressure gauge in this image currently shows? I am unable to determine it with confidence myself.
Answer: 60 mmHg
